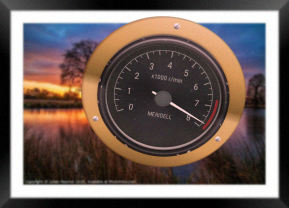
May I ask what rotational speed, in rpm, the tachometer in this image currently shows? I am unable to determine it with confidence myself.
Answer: 7750 rpm
